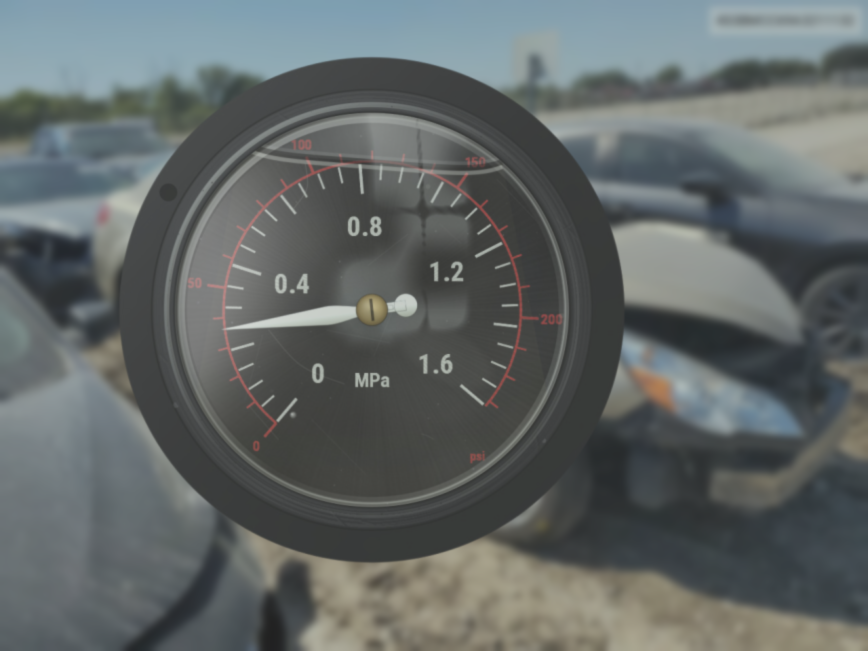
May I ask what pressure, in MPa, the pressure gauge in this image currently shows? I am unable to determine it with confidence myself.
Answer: 0.25 MPa
